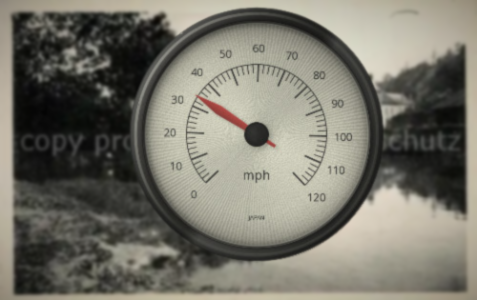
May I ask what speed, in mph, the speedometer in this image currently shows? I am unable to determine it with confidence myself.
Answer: 34 mph
